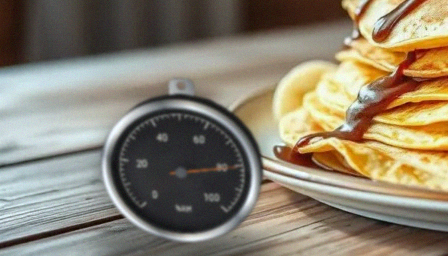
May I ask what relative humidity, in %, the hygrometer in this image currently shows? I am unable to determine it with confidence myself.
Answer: 80 %
